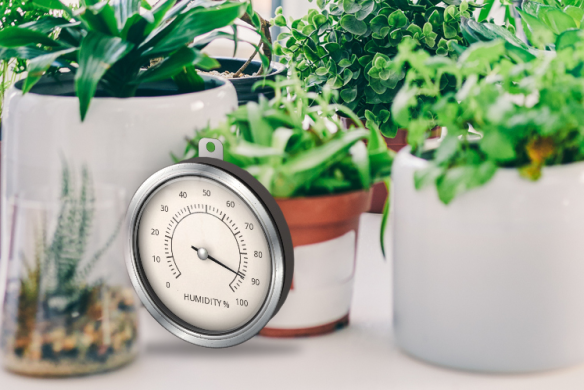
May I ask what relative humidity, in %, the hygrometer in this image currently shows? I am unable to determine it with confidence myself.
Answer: 90 %
